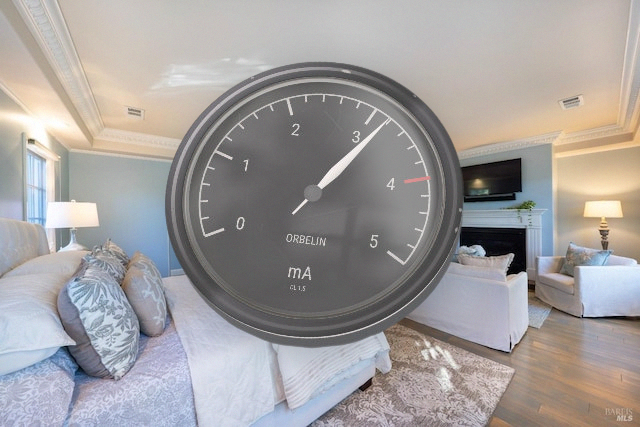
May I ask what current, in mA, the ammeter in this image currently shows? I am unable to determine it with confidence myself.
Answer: 3.2 mA
